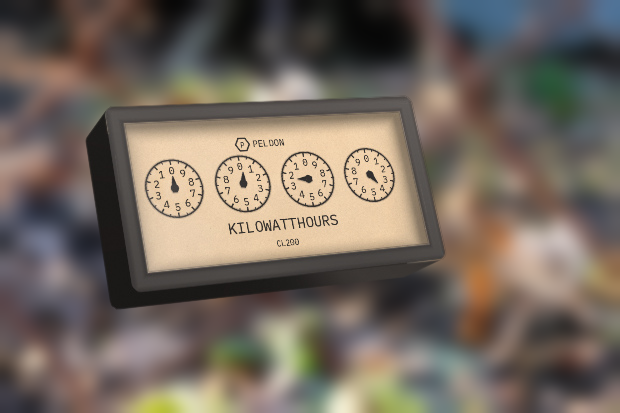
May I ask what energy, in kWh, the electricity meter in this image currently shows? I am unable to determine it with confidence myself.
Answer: 24 kWh
